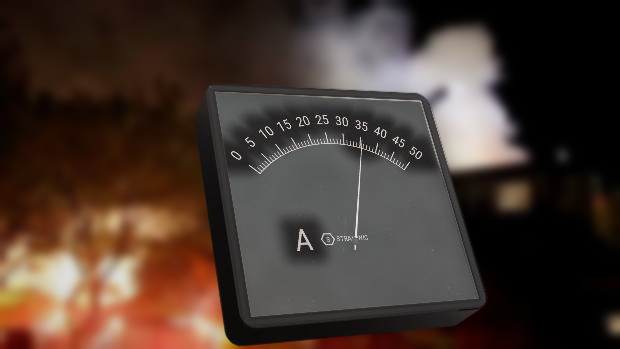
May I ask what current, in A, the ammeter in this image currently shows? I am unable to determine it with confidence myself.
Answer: 35 A
